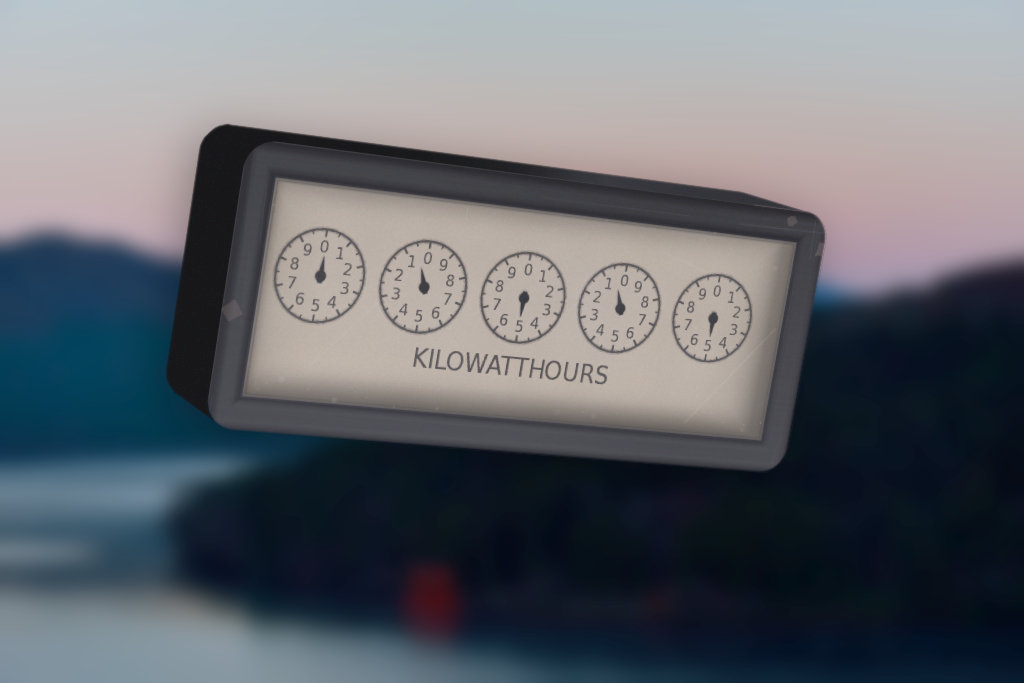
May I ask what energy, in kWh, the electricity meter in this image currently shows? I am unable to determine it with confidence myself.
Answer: 505 kWh
